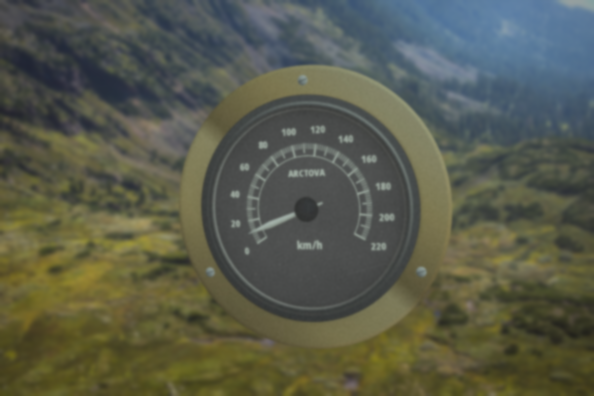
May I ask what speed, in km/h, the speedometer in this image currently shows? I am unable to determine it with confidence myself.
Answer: 10 km/h
